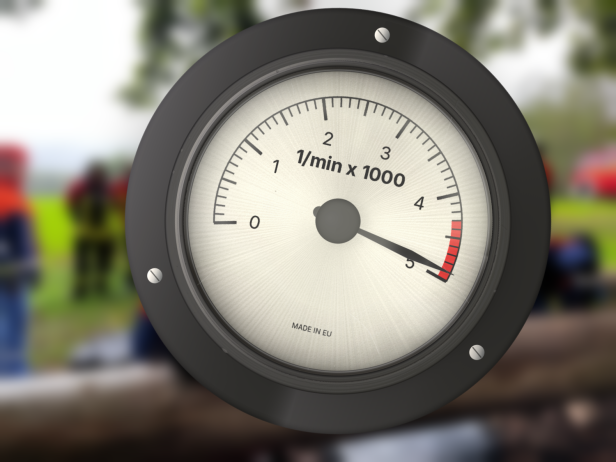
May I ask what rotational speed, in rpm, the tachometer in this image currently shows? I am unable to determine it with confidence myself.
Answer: 4900 rpm
